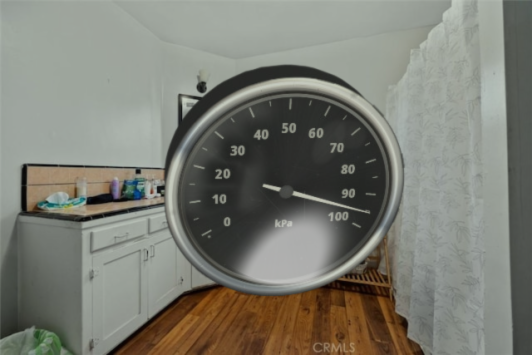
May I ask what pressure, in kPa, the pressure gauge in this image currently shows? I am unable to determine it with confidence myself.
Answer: 95 kPa
